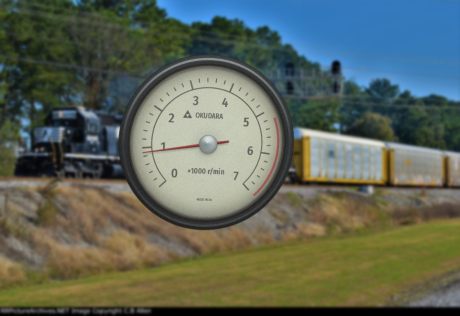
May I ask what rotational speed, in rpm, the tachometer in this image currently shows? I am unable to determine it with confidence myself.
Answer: 900 rpm
